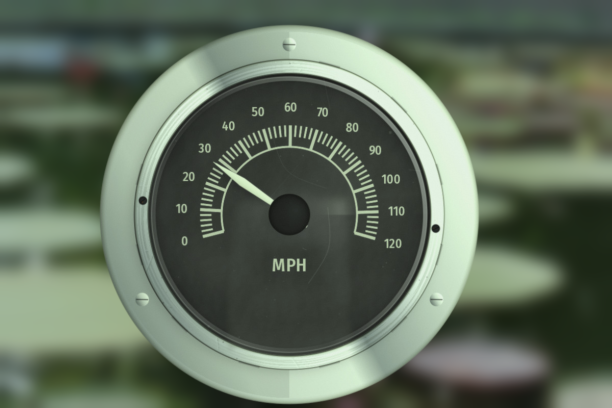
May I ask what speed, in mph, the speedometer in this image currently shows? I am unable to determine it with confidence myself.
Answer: 28 mph
